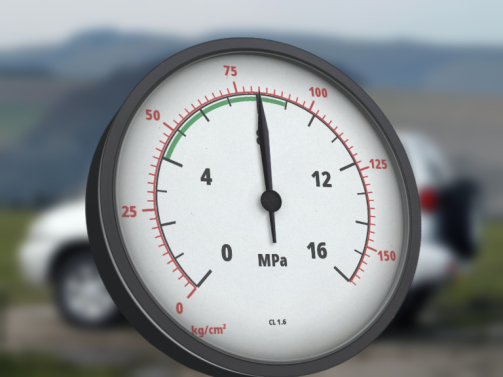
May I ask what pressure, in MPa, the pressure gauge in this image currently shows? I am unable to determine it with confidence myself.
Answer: 8 MPa
